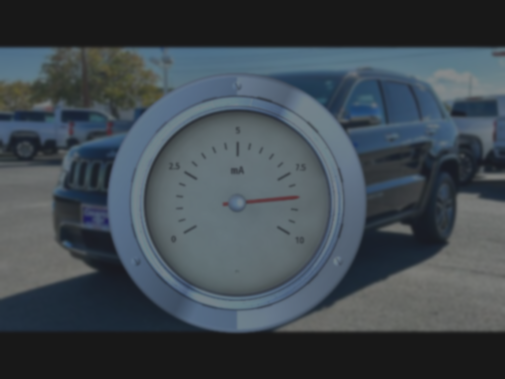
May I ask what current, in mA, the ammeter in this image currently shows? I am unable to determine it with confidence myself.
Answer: 8.5 mA
